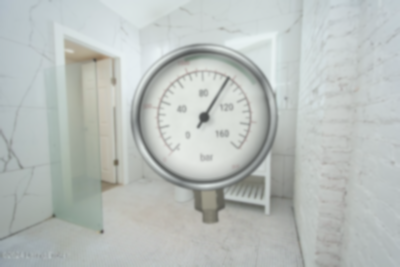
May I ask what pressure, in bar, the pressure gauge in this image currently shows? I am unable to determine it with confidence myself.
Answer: 100 bar
